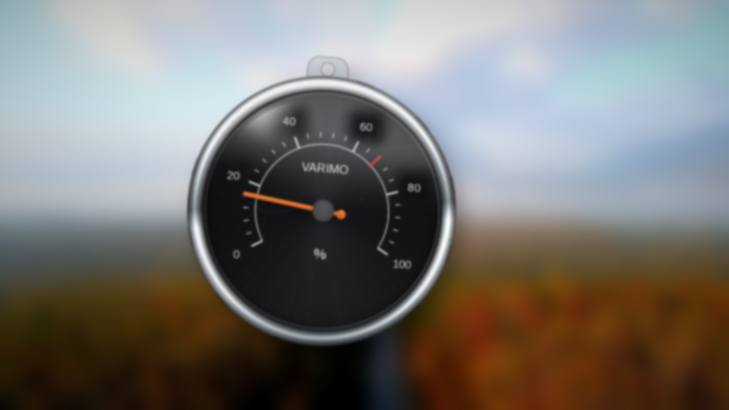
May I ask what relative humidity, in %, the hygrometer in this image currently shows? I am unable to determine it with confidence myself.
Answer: 16 %
